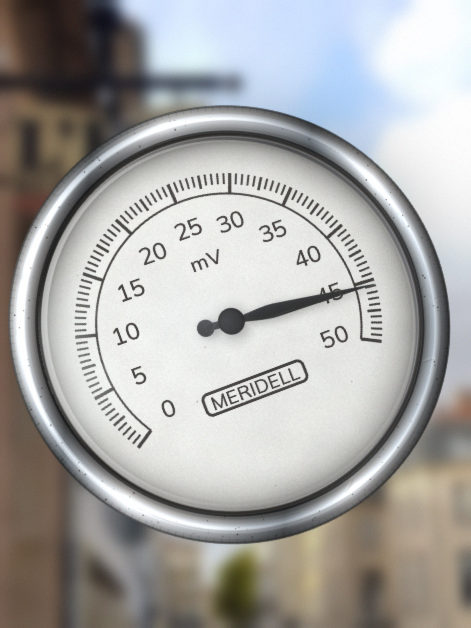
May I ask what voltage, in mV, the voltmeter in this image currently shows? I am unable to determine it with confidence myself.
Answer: 45.5 mV
